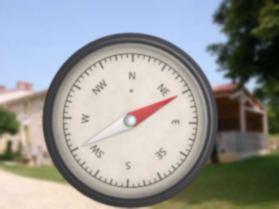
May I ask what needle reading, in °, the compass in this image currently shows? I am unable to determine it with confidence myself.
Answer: 60 °
